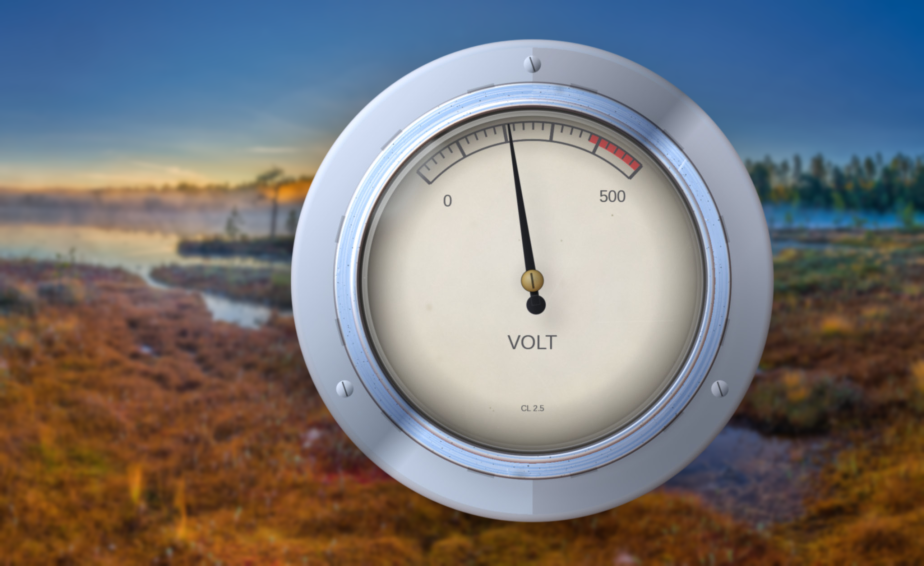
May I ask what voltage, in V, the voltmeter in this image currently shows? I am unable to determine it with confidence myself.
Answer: 210 V
